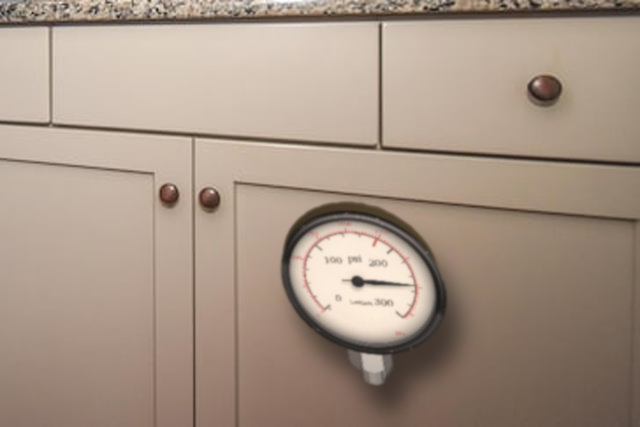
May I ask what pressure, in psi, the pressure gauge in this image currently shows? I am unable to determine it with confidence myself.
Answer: 250 psi
